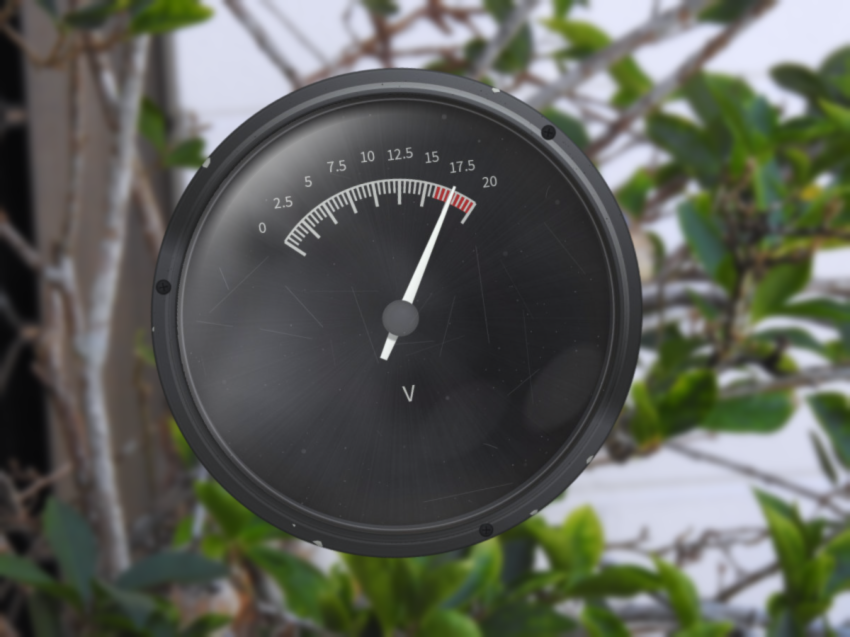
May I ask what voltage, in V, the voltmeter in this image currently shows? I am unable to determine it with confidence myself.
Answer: 17.5 V
